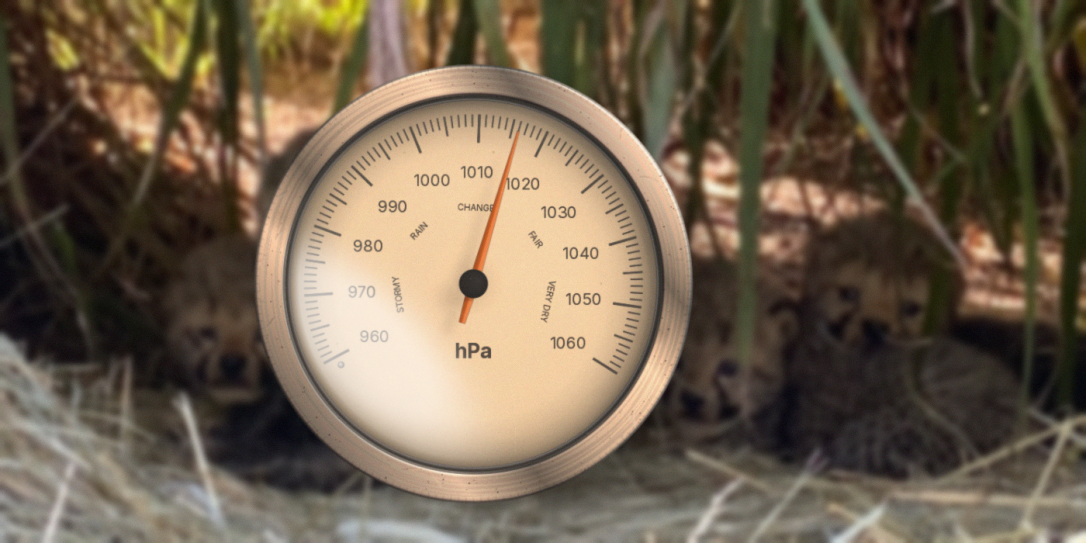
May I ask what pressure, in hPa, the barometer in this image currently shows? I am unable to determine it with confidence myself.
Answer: 1016 hPa
